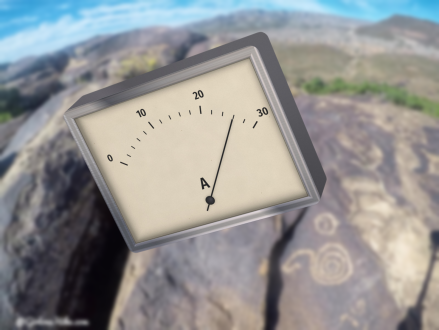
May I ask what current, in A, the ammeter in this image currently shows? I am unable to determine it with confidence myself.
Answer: 26 A
